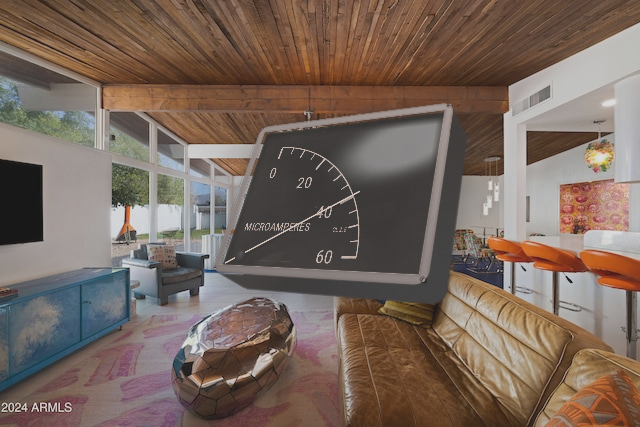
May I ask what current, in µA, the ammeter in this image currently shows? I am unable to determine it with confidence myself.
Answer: 40 µA
